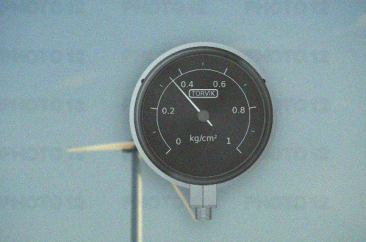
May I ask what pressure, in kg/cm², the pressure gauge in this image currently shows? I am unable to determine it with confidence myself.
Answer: 0.35 kg/cm²
